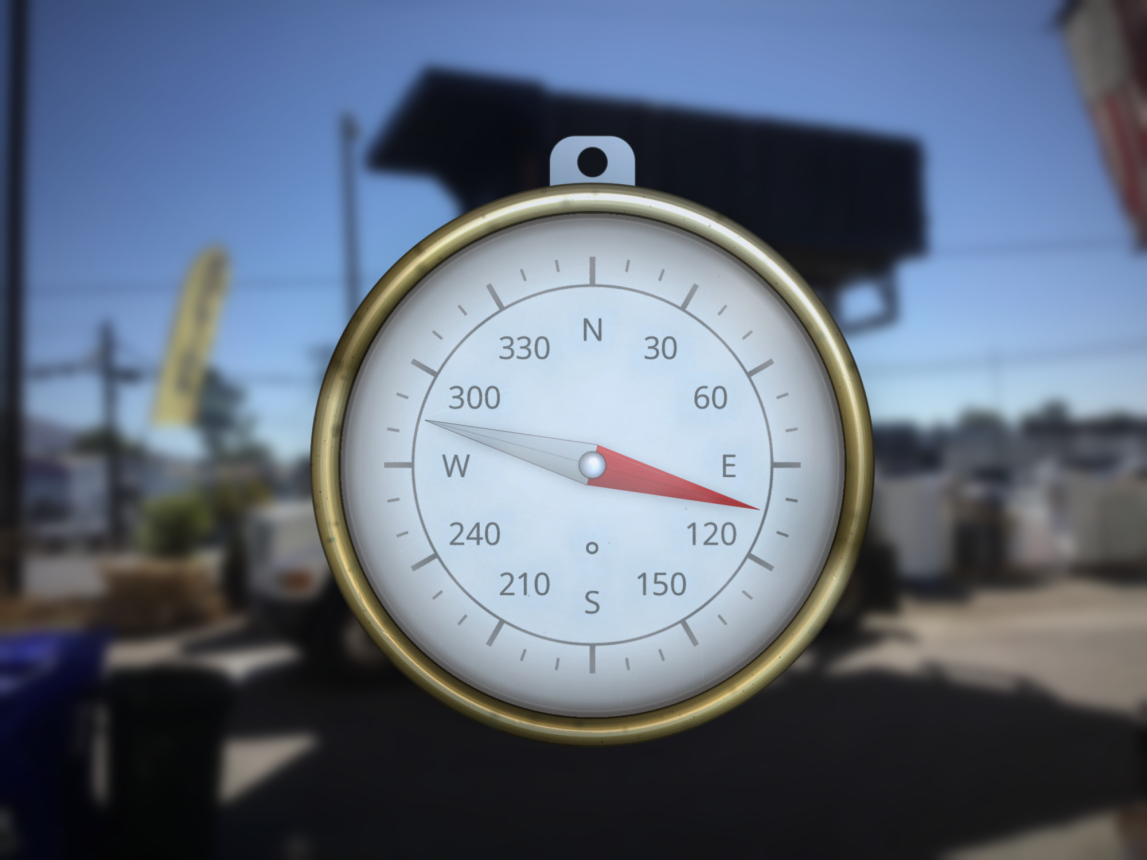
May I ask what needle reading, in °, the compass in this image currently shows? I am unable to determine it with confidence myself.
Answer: 105 °
